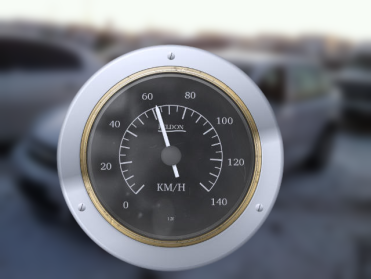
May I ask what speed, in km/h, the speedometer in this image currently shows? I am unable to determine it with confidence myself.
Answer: 62.5 km/h
